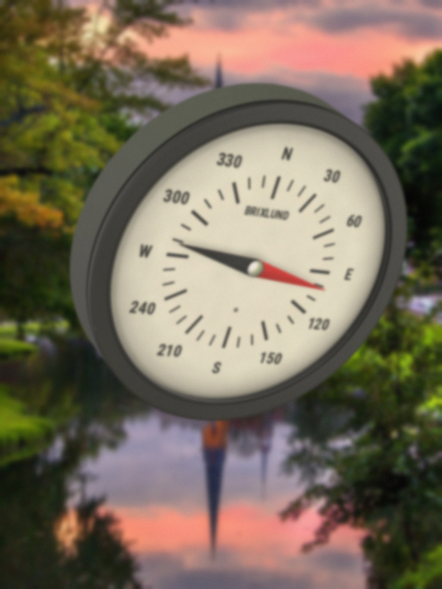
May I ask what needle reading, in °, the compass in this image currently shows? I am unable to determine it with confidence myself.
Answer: 100 °
